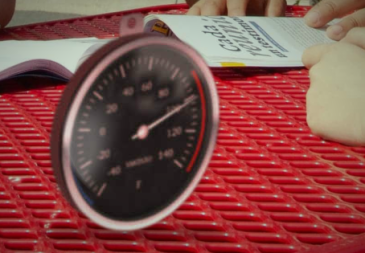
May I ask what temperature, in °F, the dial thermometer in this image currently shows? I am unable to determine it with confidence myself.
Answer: 100 °F
